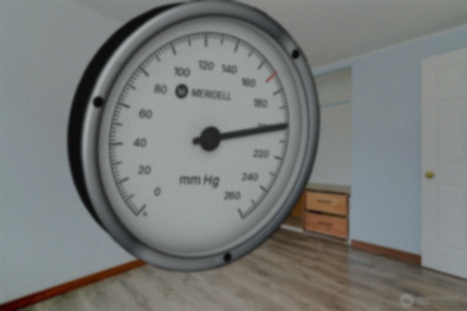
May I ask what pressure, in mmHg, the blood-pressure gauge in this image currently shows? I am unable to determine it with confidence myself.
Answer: 200 mmHg
